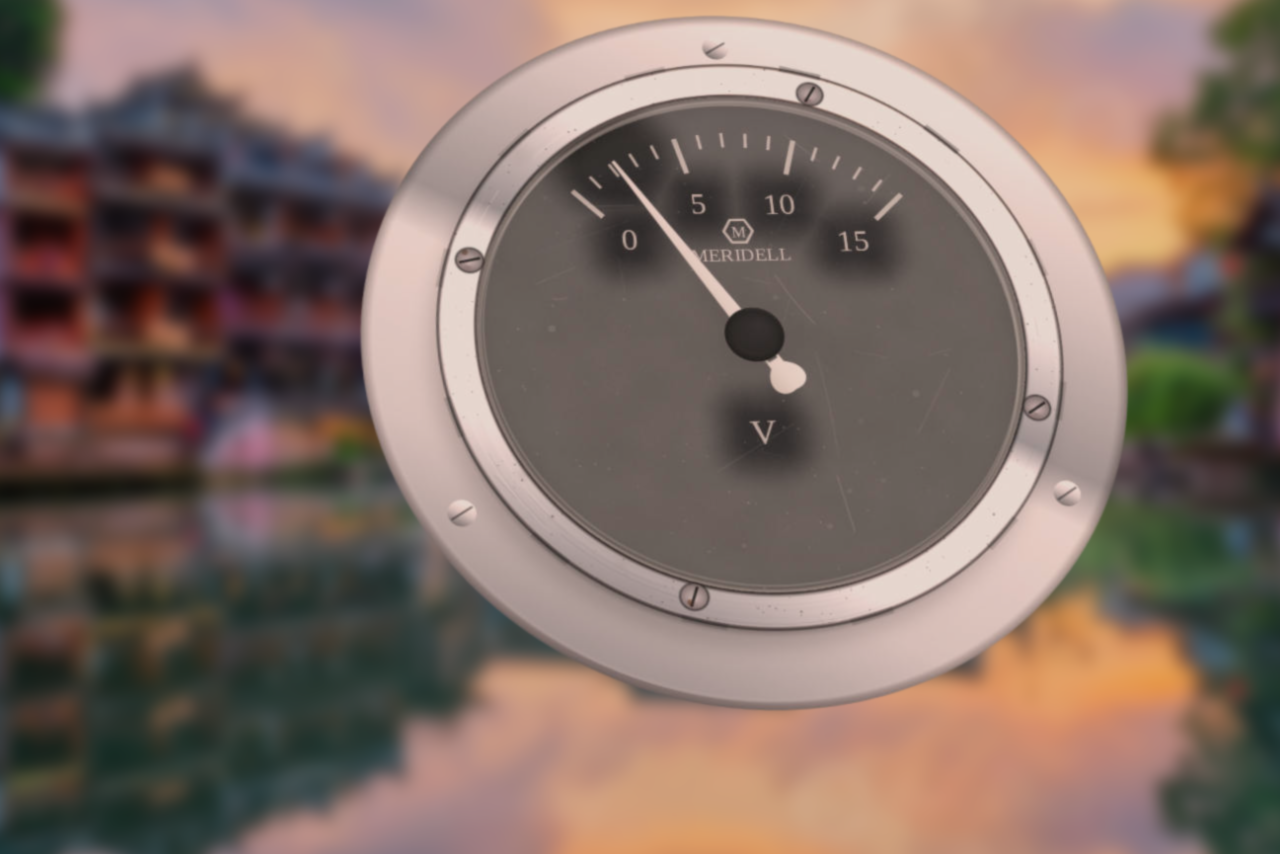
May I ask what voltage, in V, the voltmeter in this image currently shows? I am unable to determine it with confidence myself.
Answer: 2 V
